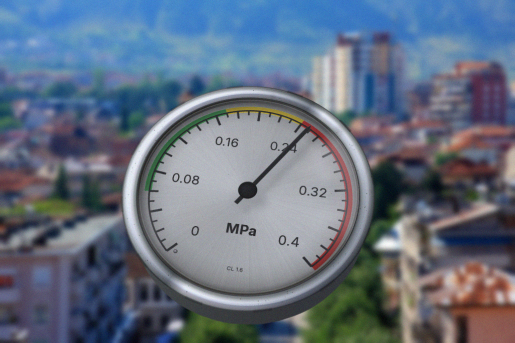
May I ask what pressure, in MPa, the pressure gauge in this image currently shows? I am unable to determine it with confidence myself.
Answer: 0.25 MPa
